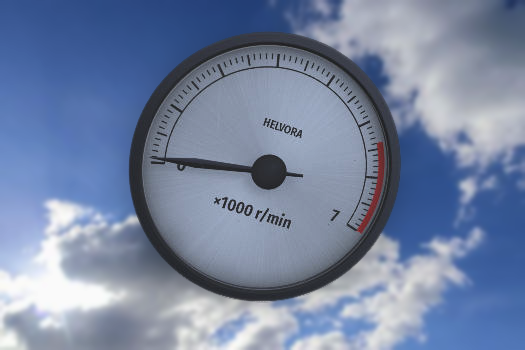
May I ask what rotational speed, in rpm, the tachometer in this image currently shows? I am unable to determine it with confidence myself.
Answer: 100 rpm
